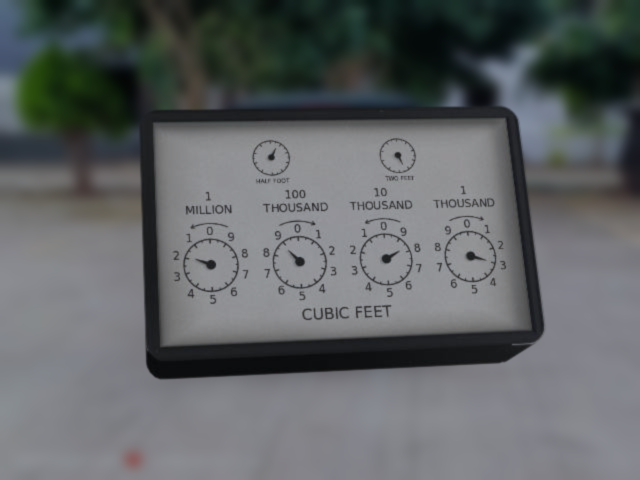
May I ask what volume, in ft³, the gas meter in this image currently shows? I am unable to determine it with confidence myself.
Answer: 188300 ft³
